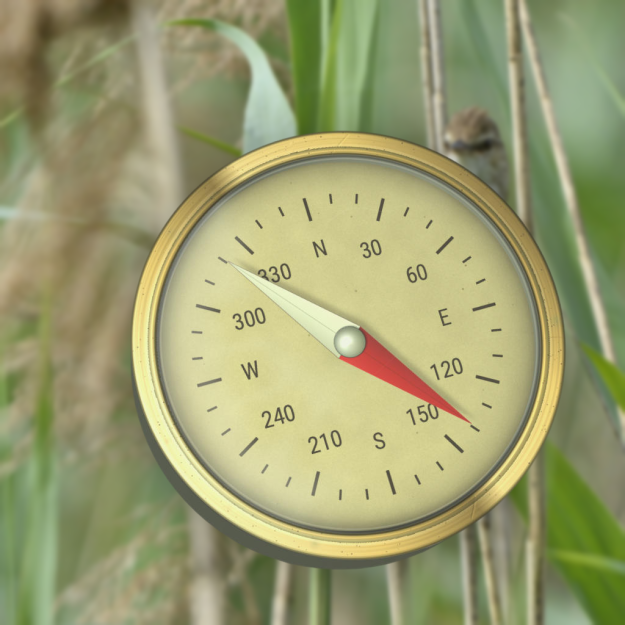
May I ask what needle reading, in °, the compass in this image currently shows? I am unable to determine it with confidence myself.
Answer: 140 °
